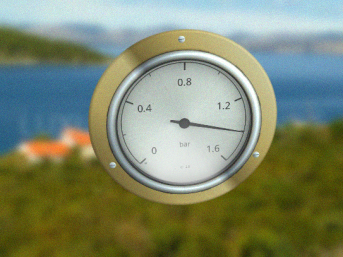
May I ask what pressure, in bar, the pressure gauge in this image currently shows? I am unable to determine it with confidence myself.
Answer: 1.4 bar
